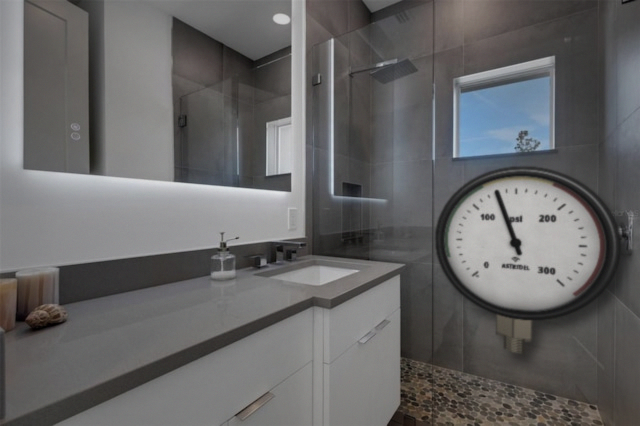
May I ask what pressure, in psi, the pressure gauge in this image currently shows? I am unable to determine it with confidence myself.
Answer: 130 psi
